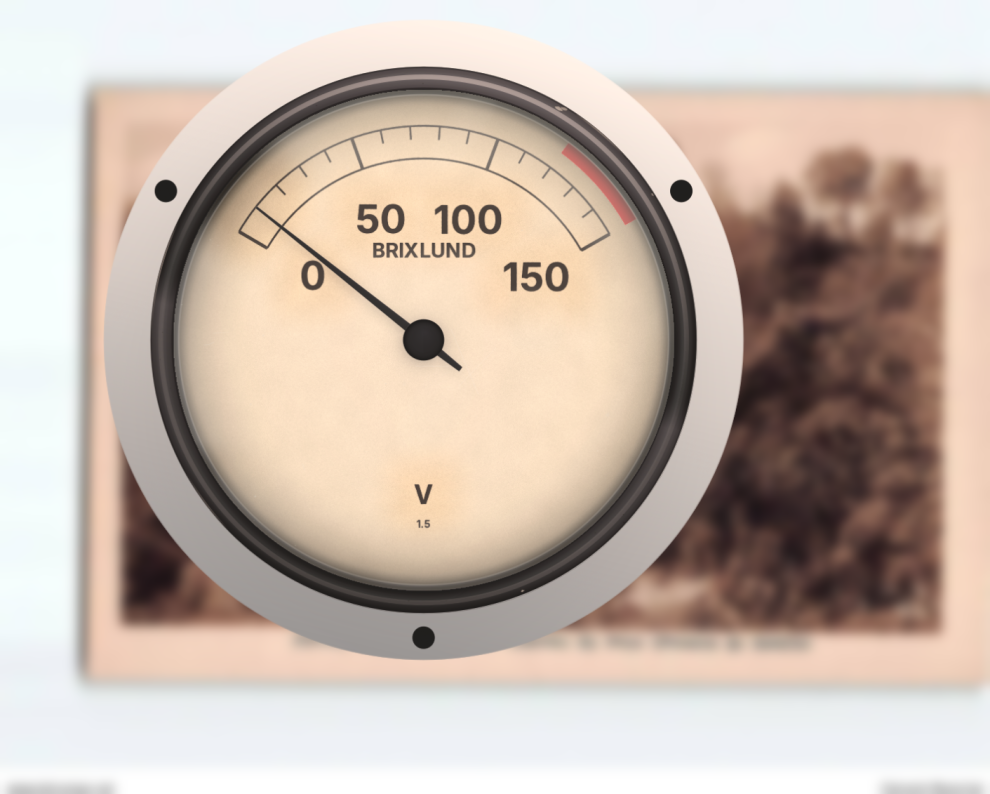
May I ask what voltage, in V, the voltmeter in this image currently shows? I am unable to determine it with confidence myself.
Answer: 10 V
